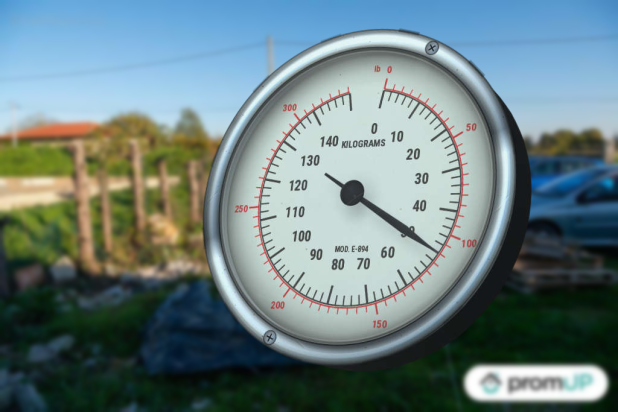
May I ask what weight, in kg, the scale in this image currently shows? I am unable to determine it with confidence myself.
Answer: 50 kg
